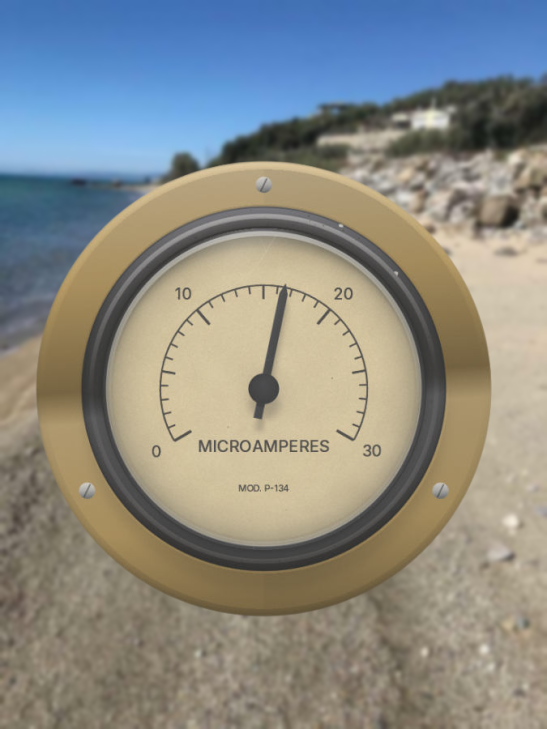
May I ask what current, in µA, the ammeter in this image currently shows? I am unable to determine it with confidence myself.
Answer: 16.5 µA
